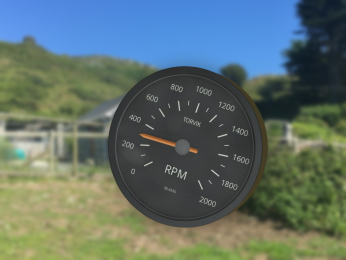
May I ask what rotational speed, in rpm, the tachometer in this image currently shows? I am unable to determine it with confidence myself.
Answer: 300 rpm
